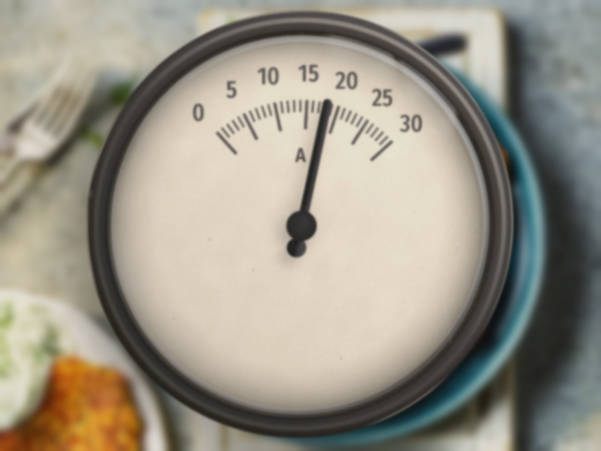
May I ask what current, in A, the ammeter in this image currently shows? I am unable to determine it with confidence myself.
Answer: 18 A
